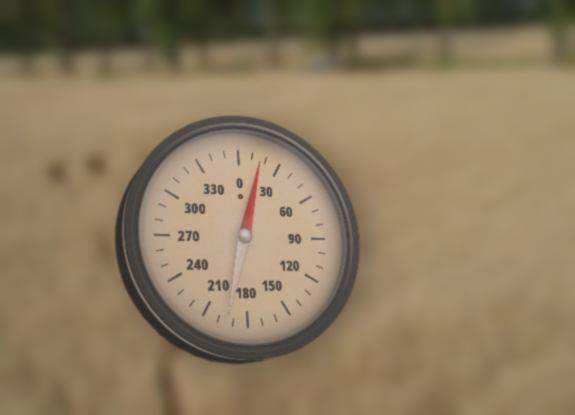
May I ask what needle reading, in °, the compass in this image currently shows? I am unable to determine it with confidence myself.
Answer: 15 °
